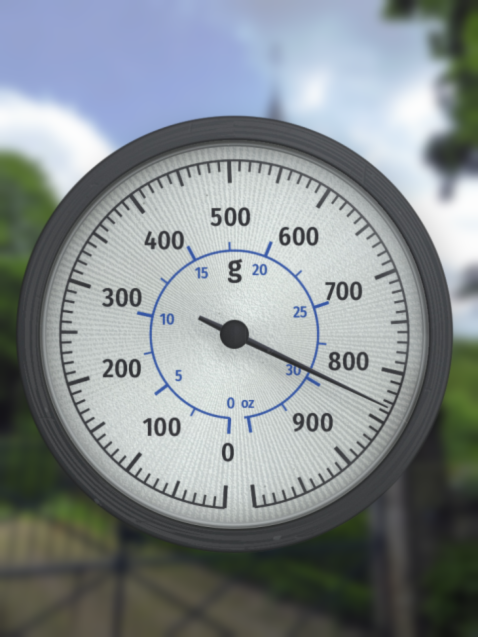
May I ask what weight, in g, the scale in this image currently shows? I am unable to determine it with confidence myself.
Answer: 835 g
